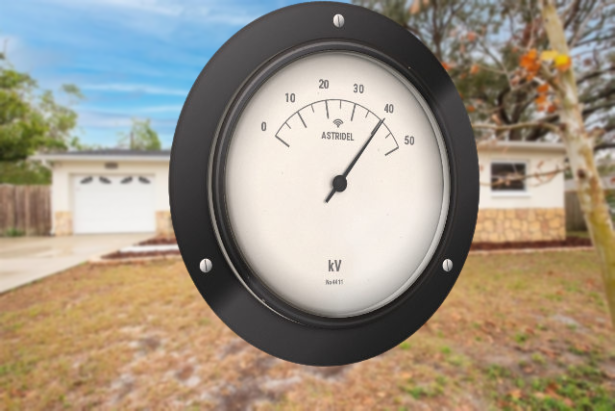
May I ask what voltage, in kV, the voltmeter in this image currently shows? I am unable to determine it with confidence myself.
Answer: 40 kV
